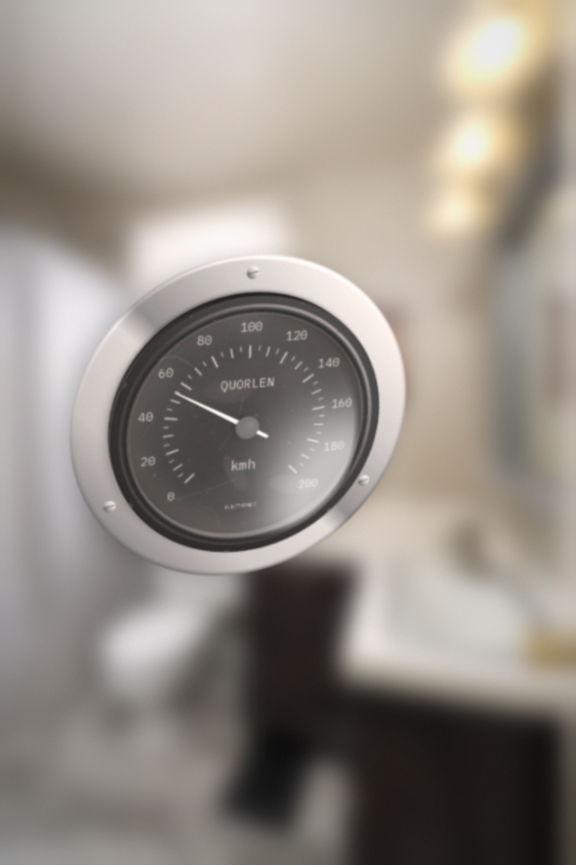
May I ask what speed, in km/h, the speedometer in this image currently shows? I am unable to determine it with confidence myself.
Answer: 55 km/h
